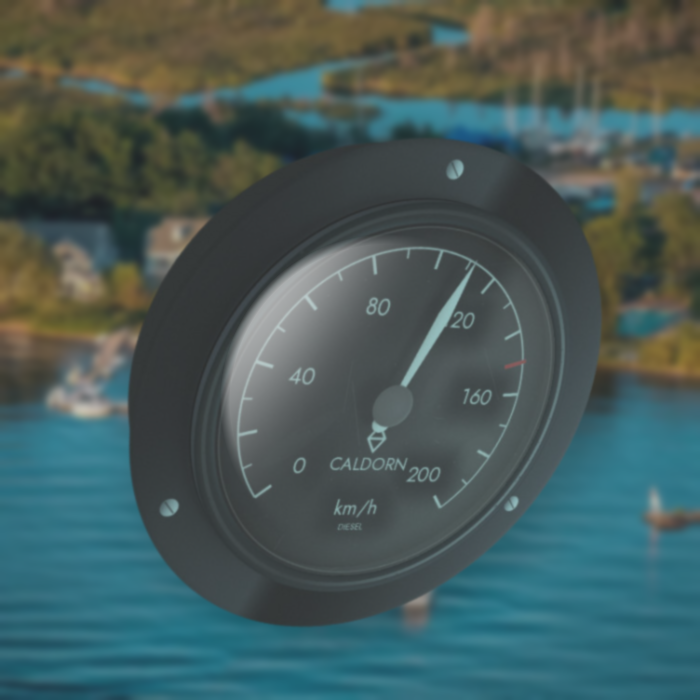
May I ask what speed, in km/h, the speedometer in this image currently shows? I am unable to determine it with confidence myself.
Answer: 110 km/h
